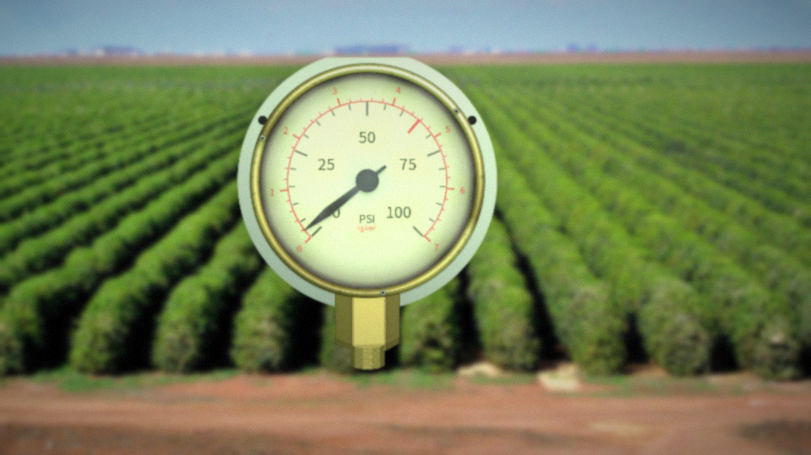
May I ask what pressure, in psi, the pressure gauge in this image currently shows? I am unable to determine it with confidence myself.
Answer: 2.5 psi
